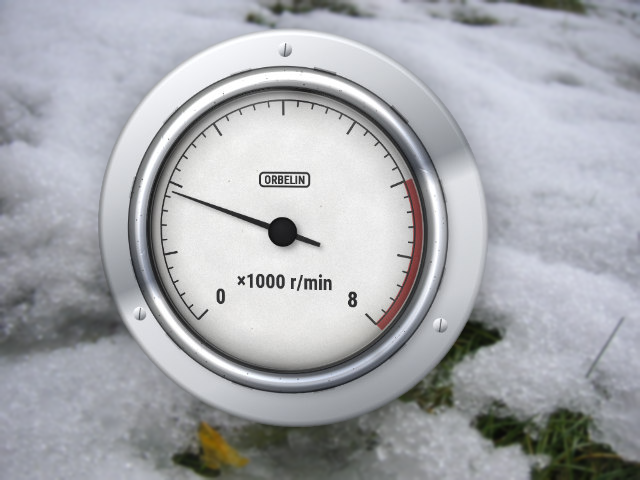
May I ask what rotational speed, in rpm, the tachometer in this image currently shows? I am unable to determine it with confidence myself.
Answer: 1900 rpm
